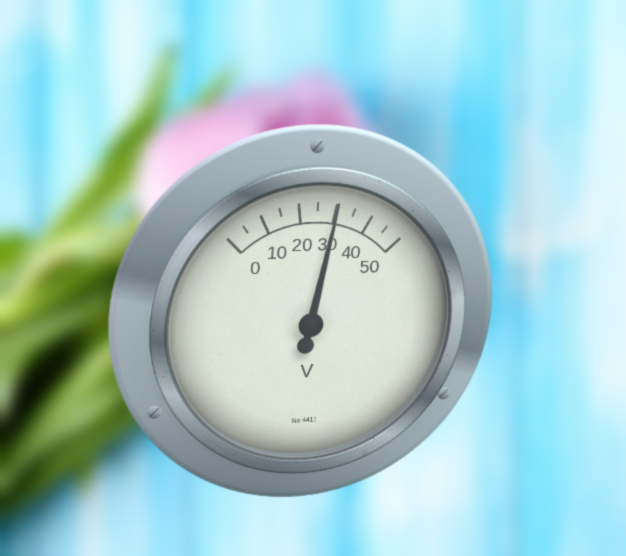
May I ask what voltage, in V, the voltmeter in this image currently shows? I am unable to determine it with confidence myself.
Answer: 30 V
